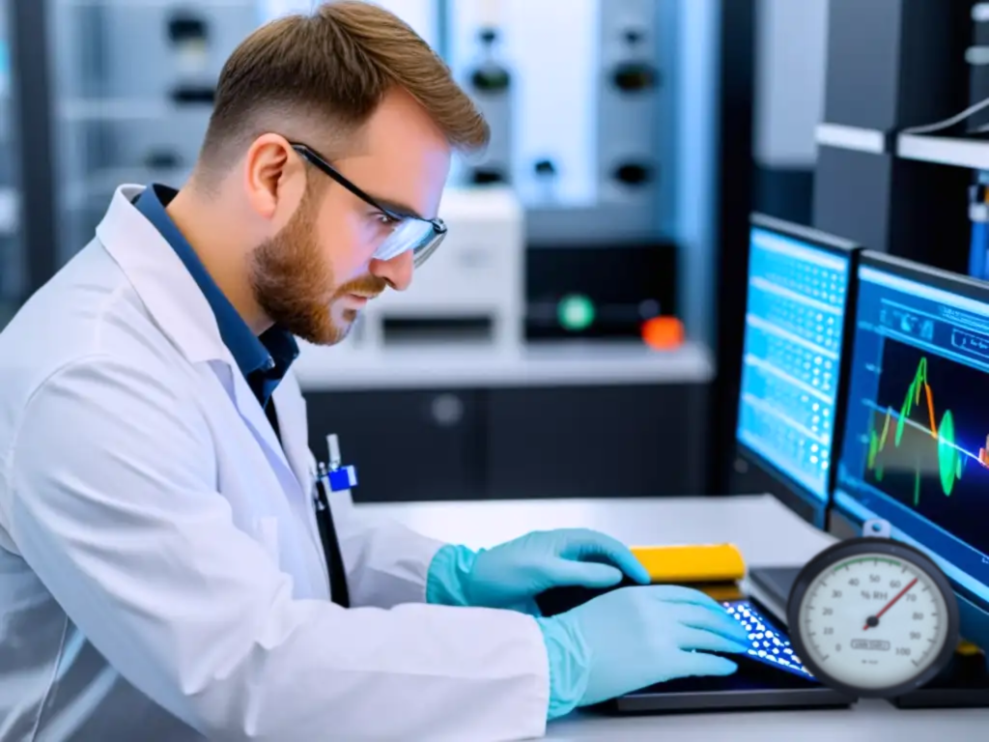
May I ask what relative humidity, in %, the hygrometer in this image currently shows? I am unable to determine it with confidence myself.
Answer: 65 %
